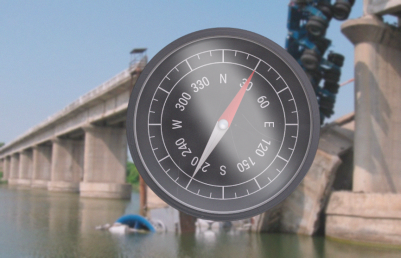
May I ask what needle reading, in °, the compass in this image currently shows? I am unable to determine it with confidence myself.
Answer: 30 °
